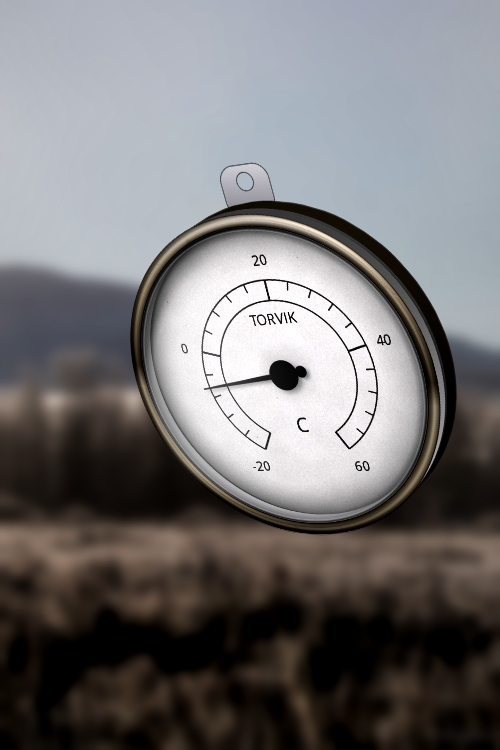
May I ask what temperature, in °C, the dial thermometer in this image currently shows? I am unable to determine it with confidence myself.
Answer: -6 °C
